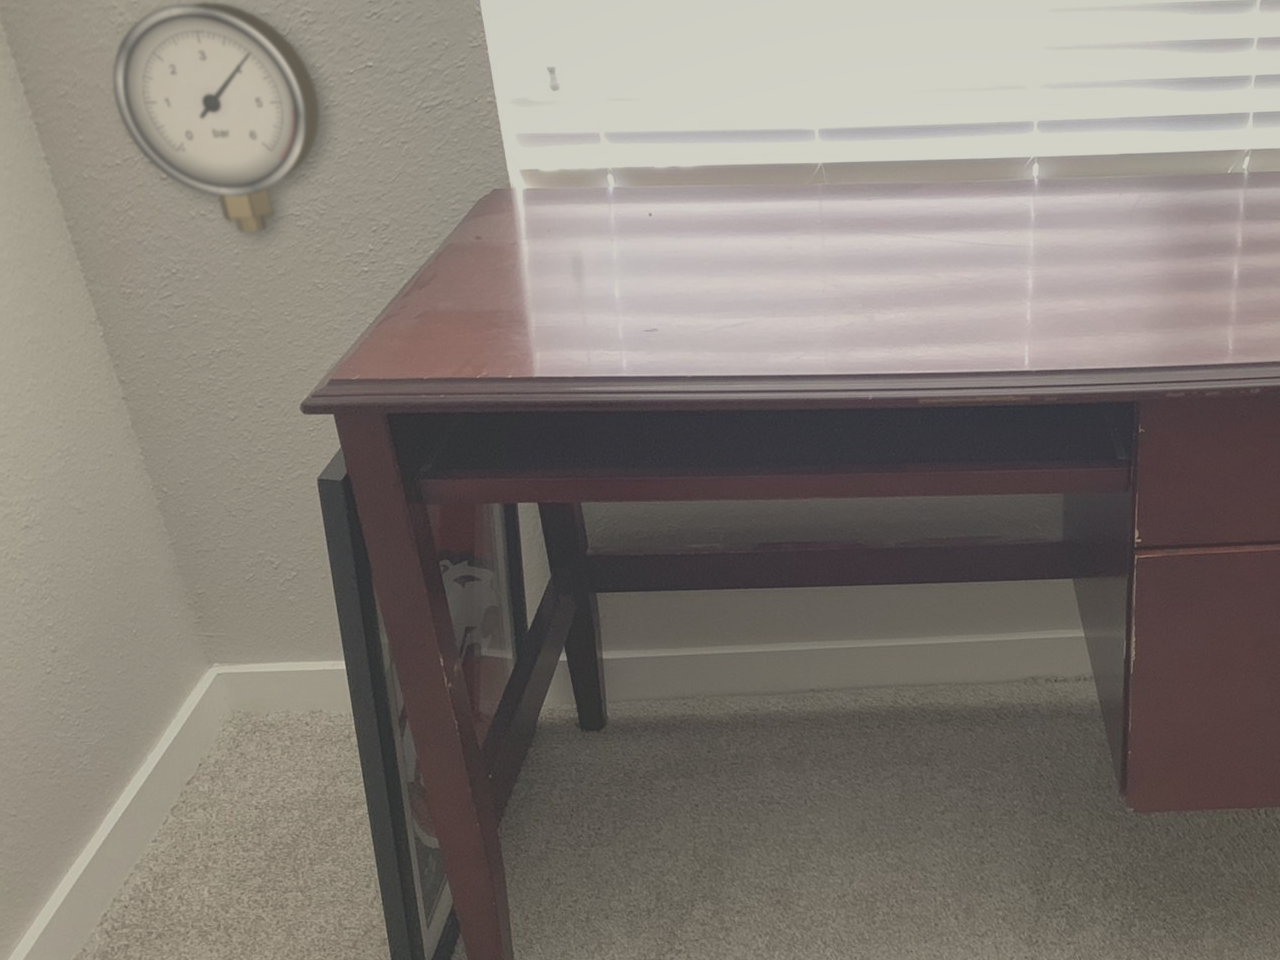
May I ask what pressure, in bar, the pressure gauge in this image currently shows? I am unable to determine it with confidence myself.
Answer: 4 bar
